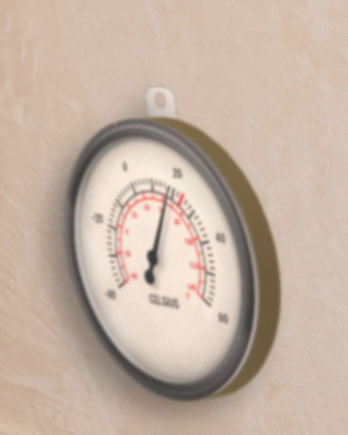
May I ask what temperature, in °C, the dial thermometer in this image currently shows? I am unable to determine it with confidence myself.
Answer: 20 °C
